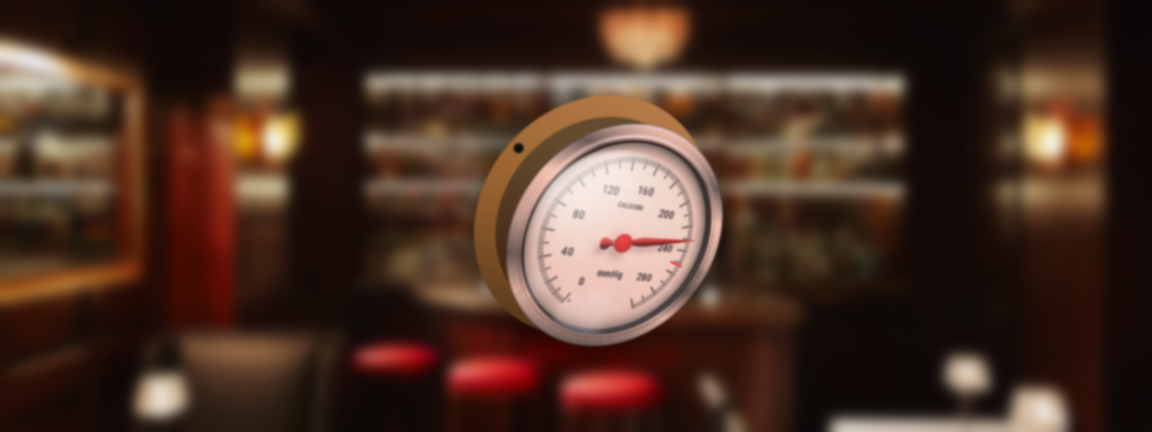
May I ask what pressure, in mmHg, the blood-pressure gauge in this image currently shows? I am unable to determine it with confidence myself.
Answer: 230 mmHg
